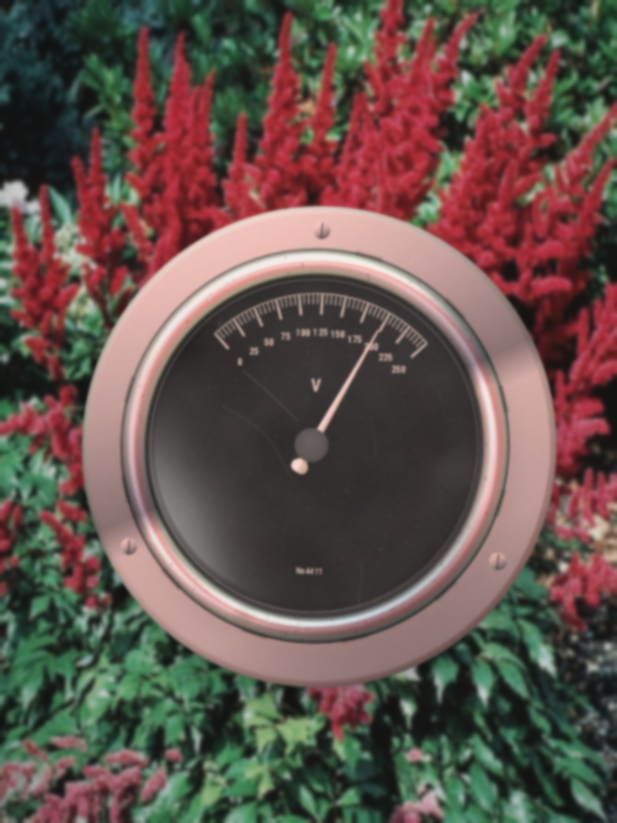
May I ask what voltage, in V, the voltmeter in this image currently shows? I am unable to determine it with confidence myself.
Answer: 200 V
